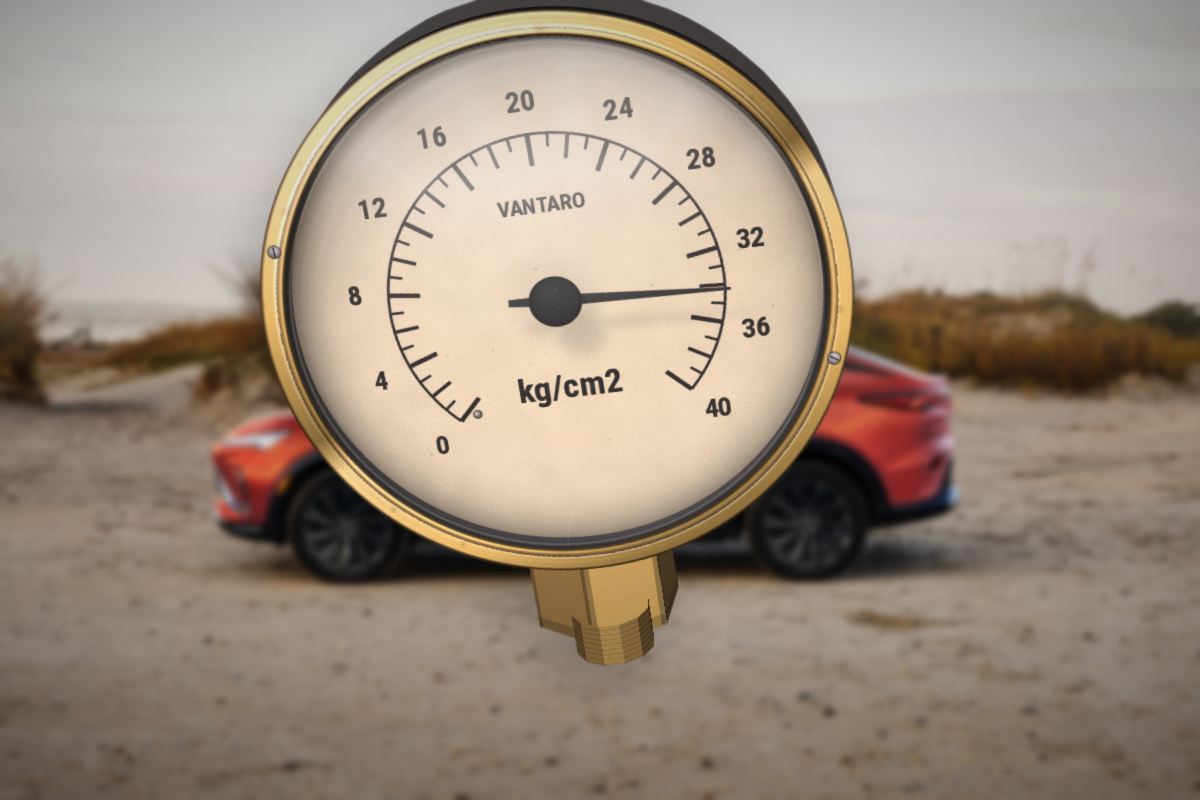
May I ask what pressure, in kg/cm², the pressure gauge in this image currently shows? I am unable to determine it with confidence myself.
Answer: 34 kg/cm²
